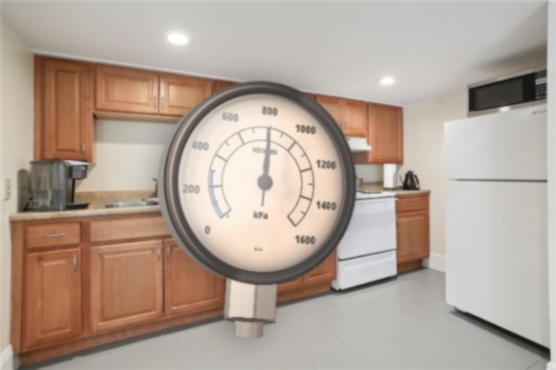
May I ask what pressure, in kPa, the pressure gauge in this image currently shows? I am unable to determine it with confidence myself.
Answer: 800 kPa
